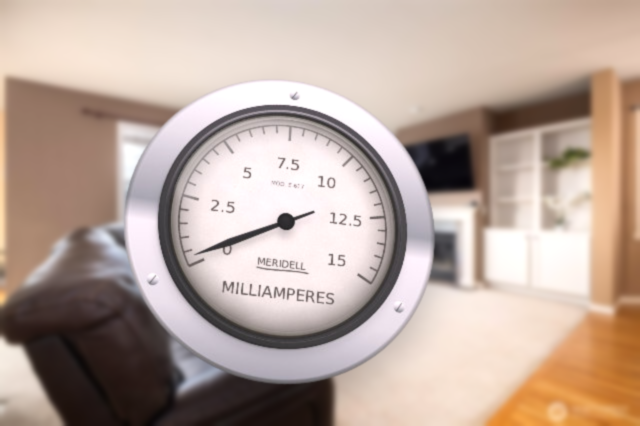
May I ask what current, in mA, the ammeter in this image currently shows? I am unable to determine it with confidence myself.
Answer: 0.25 mA
